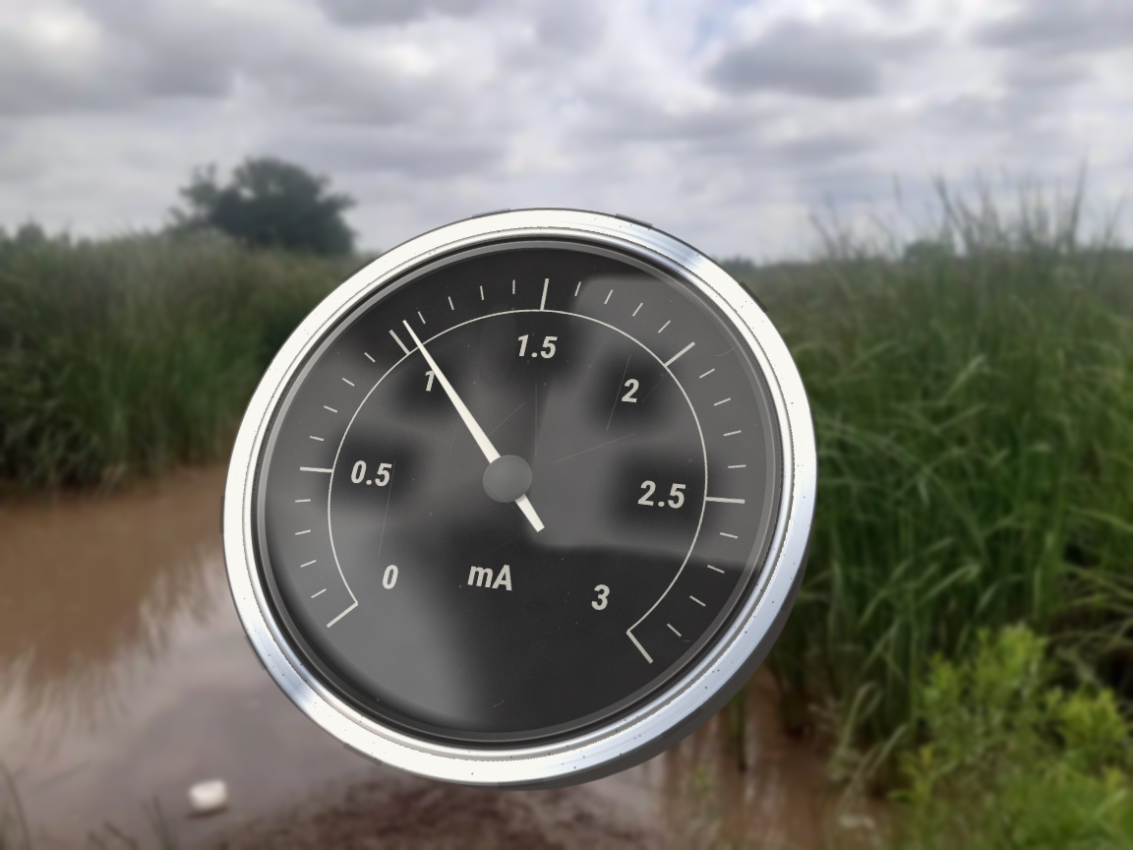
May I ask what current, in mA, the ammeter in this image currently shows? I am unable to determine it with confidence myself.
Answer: 1.05 mA
